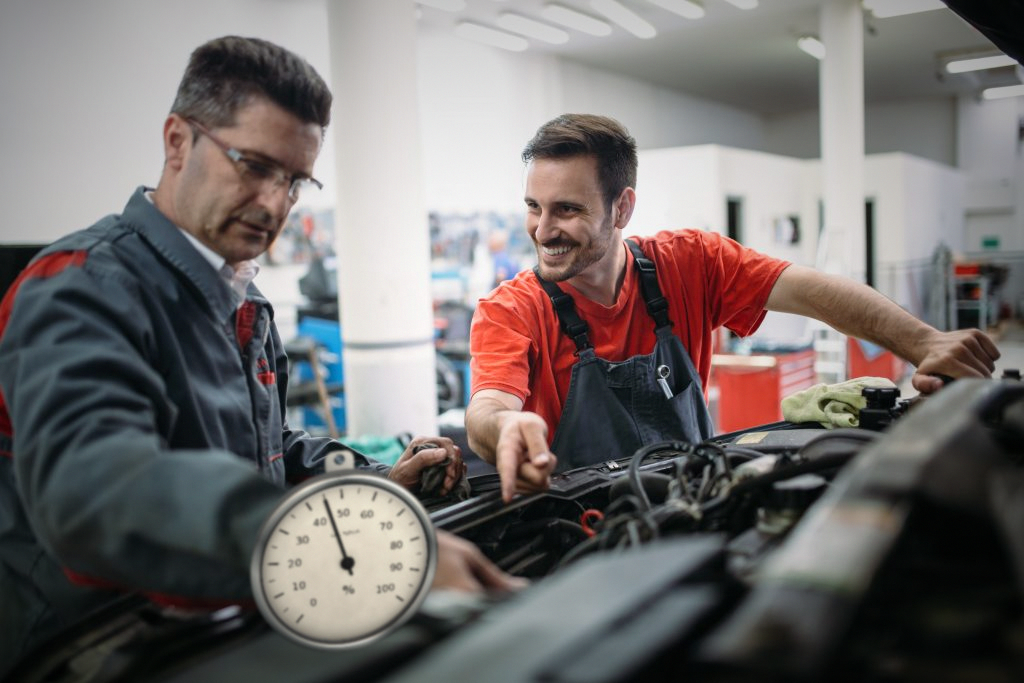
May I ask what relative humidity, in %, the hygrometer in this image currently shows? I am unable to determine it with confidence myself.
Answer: 45 %
